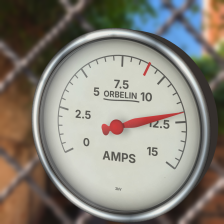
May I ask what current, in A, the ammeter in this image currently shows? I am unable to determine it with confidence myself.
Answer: 12 A
